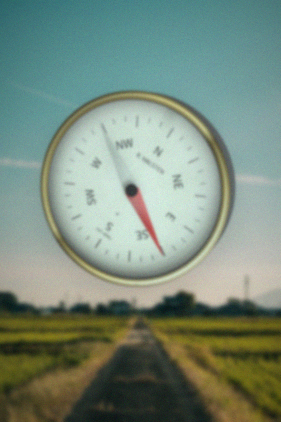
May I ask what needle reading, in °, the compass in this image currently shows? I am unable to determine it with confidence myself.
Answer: 120 °
